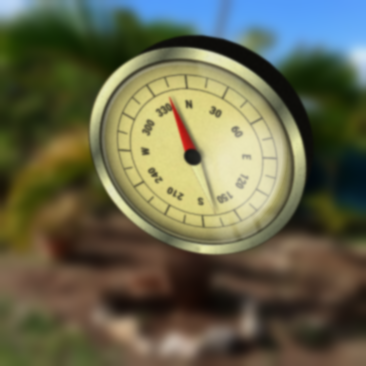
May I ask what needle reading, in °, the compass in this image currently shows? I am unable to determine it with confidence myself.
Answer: 345 °
